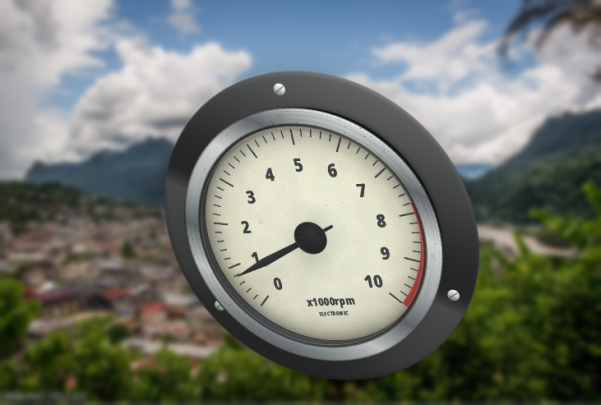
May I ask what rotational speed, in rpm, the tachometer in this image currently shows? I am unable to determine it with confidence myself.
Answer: 800 rpm
